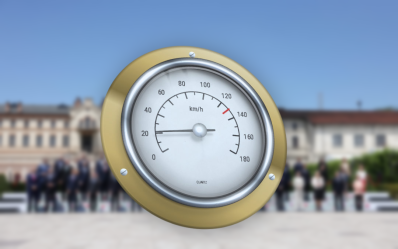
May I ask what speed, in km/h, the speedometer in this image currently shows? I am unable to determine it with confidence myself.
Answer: 20 km/h
